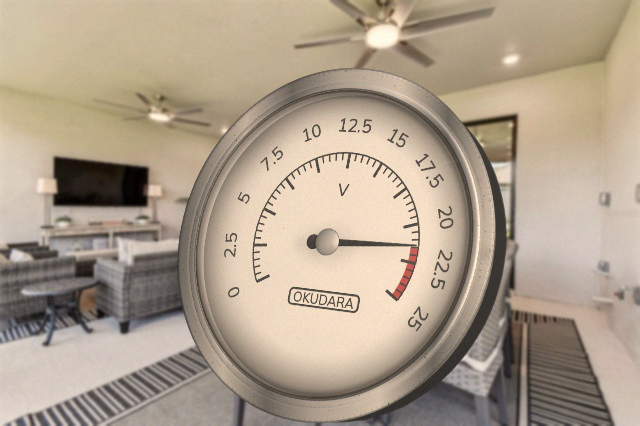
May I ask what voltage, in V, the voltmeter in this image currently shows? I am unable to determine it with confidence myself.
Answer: 21.5 V
